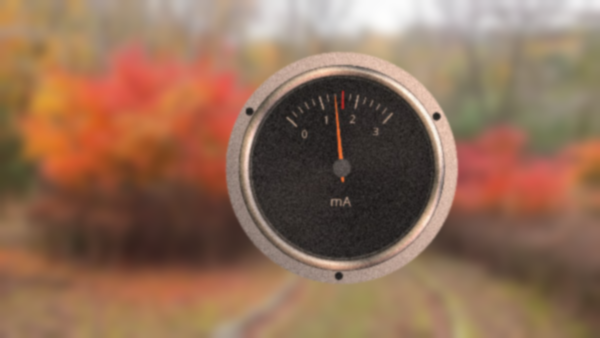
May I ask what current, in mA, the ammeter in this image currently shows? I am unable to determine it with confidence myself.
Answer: 1.4 mA
